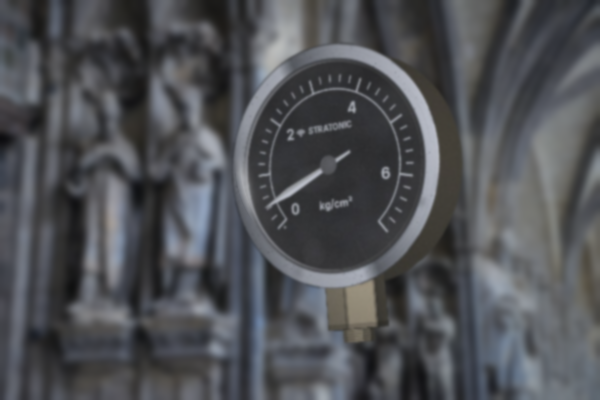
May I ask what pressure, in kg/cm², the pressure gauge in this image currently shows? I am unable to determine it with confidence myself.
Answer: 0.4 kg/cm²
